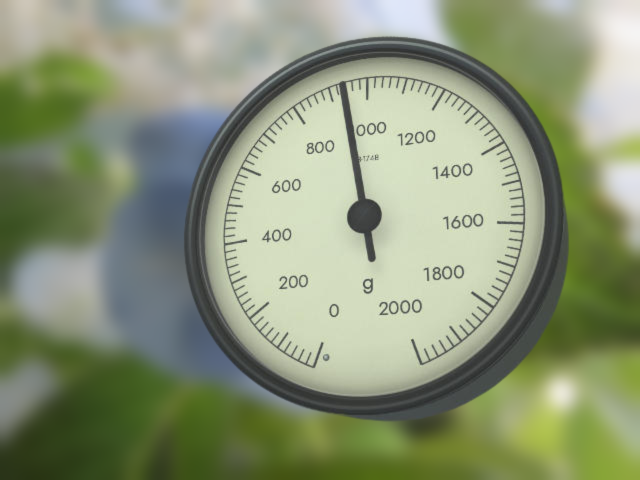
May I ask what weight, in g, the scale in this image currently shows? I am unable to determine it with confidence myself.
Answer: 940 g
